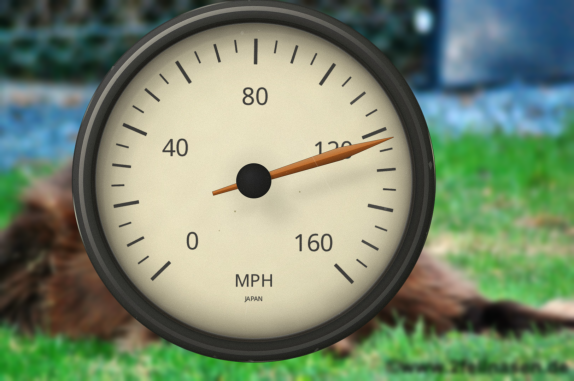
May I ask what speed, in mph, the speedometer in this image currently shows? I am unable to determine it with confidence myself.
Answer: 122.5 mph
